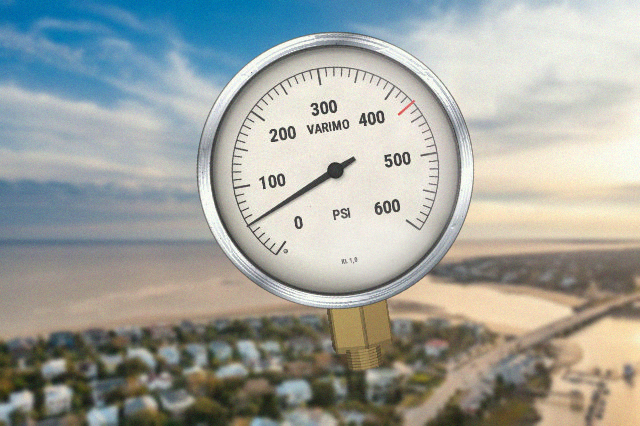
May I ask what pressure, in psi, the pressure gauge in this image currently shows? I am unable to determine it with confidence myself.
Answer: 50 psi
